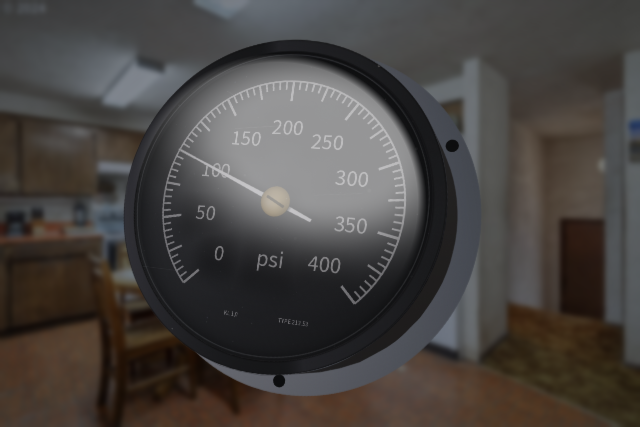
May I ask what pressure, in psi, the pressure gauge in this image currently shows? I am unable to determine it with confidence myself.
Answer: 100 psi
